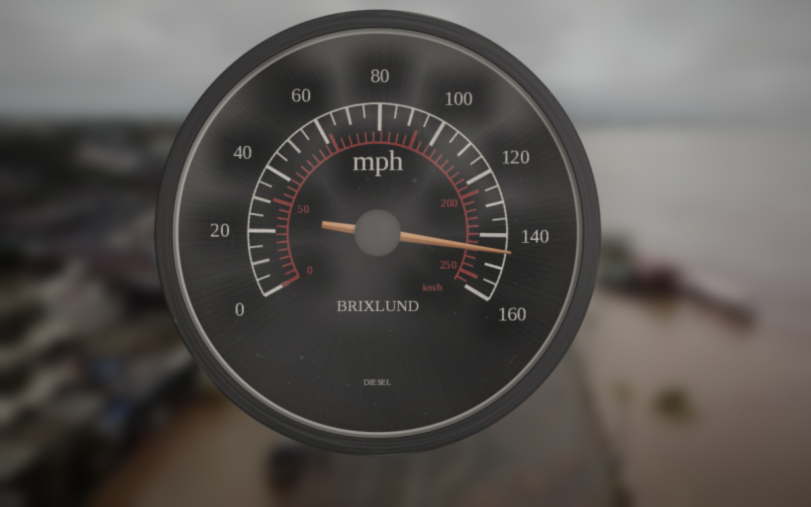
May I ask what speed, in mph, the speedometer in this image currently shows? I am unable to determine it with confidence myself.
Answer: 145 mph
